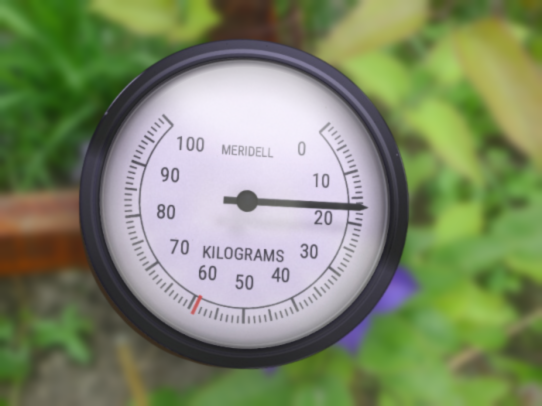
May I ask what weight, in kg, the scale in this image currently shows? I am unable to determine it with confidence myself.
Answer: 17 kg
